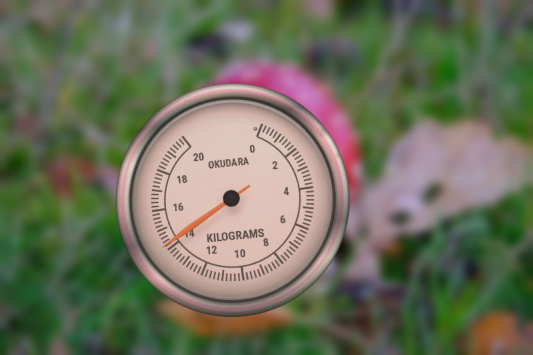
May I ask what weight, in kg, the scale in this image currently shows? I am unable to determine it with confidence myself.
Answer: 14.2 kg
